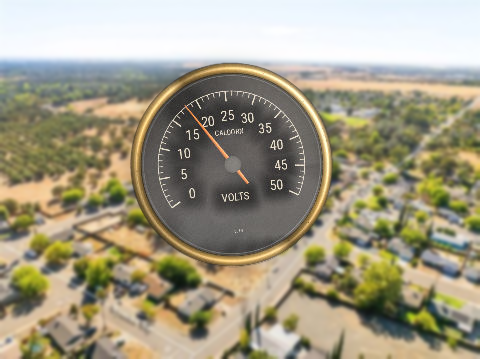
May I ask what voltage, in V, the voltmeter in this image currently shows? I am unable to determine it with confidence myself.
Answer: 18 V
